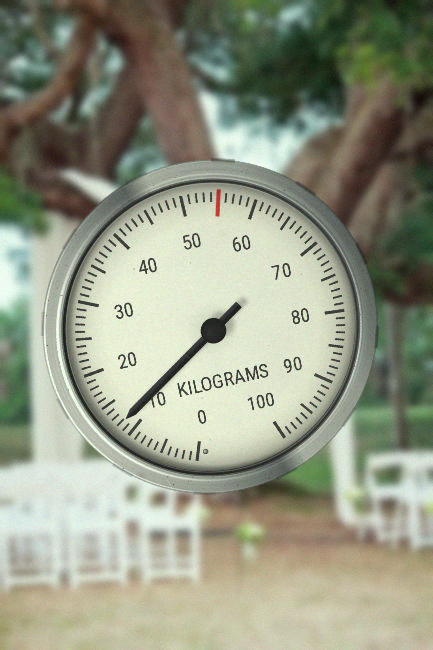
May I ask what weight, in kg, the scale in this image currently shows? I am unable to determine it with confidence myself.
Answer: 12 kg
